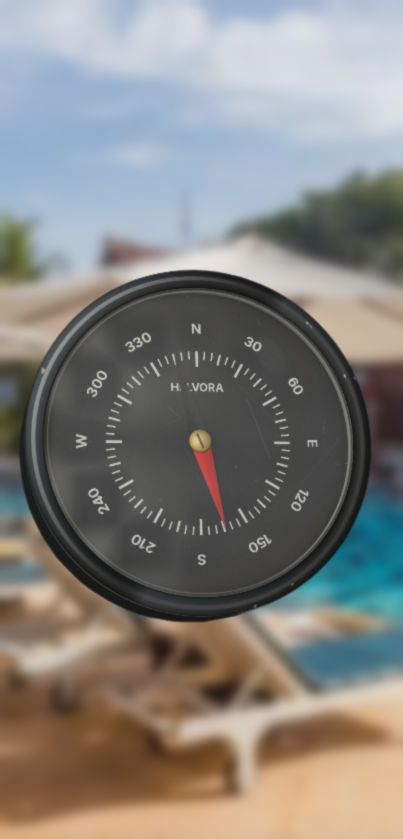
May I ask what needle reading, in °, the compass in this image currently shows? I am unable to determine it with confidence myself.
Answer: 165 °
